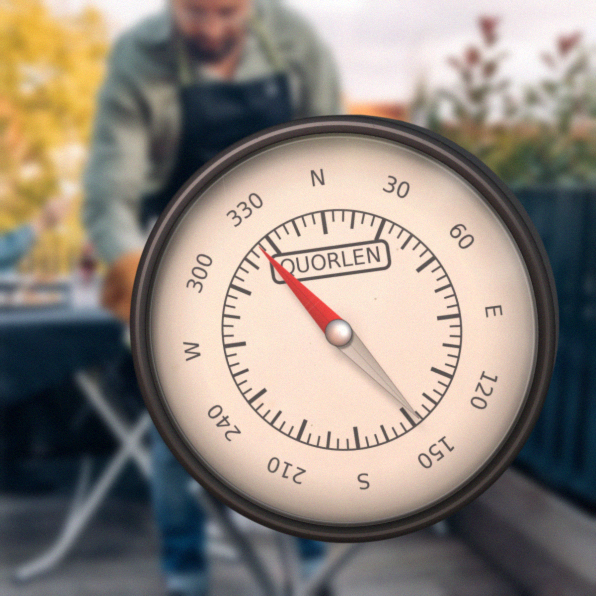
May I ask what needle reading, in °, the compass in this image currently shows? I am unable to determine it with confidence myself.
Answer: 325 °
